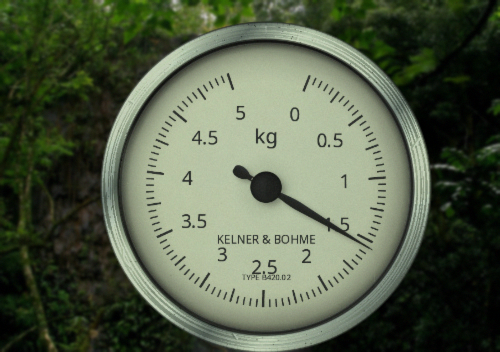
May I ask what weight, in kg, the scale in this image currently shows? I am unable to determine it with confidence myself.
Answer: 1.55 kg
